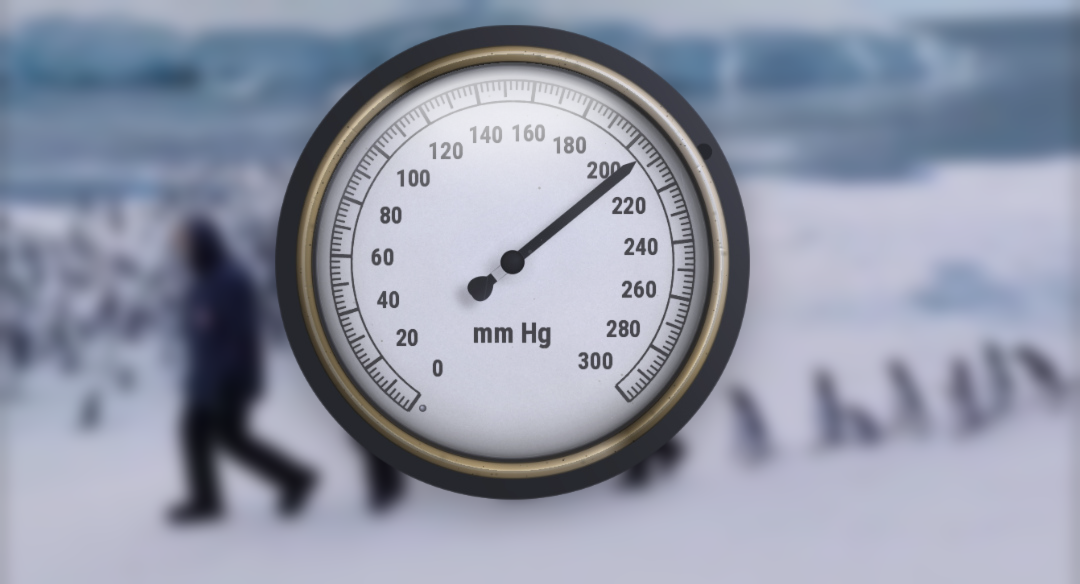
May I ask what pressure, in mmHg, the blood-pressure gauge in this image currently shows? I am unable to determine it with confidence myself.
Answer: 206 mmHg
